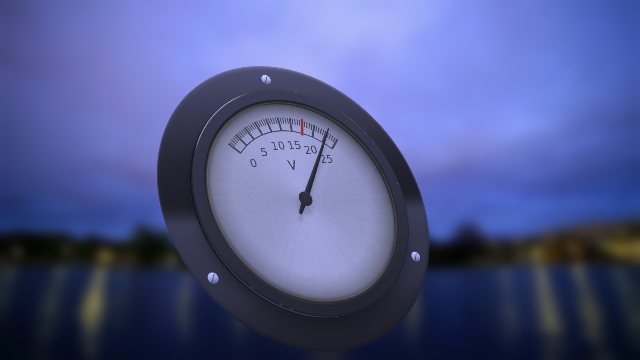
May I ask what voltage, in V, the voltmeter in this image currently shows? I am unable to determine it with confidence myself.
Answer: 22.5 V
